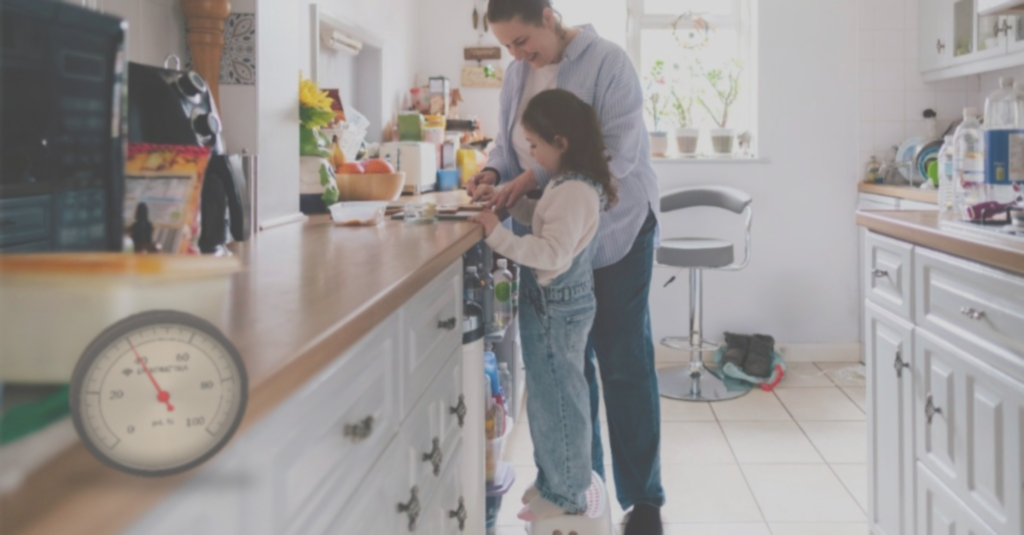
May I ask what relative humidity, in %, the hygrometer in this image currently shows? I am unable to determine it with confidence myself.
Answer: 40 %
